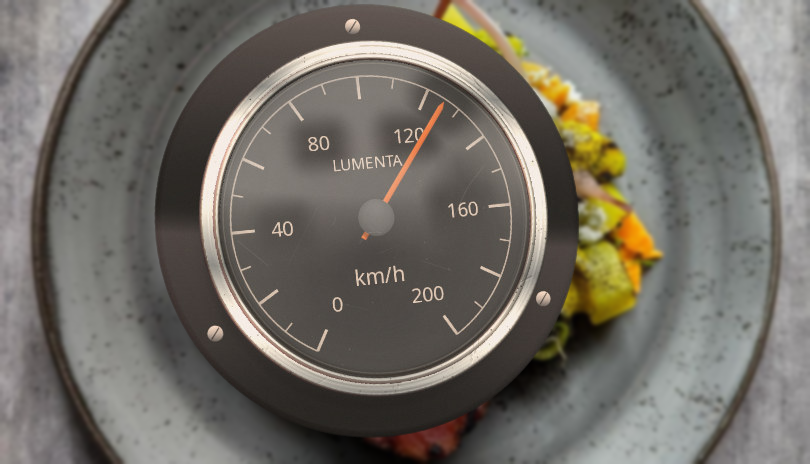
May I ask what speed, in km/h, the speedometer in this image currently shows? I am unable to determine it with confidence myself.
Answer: 125 km/h
